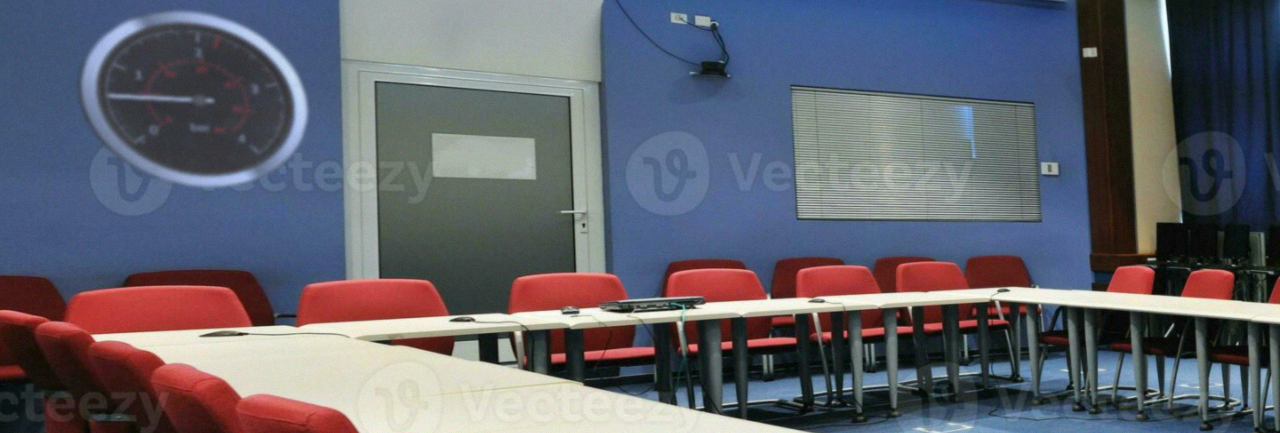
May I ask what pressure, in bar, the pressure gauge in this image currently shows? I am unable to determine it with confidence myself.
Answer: 0.6 bar
